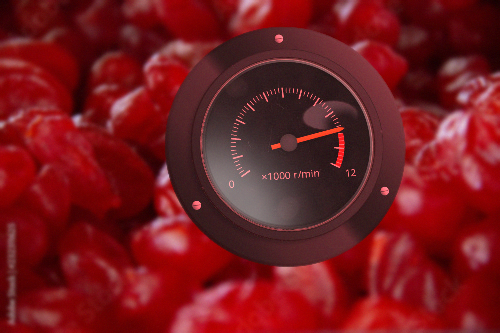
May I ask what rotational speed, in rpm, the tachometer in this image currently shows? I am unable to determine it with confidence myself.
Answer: 10000 rpm
